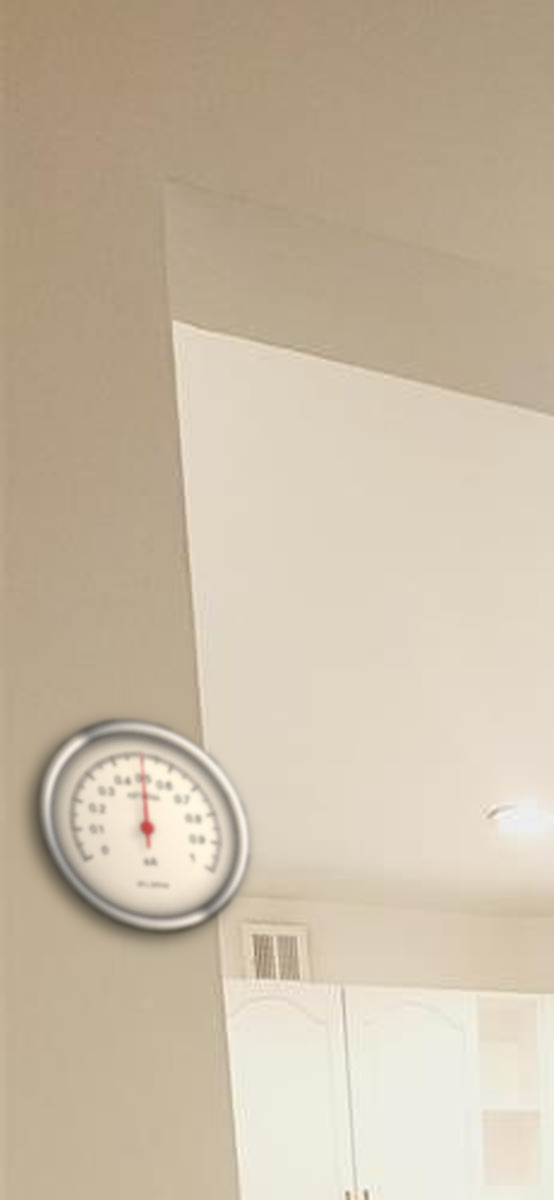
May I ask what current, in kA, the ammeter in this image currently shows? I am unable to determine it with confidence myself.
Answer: 0.5 kA
